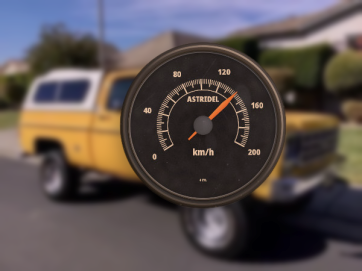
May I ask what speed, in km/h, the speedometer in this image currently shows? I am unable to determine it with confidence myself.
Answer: 140 km/h
